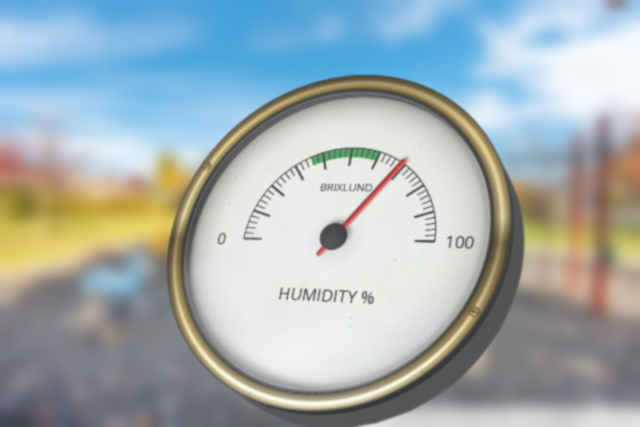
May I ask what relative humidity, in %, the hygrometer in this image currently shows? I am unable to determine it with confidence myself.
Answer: 70 %
